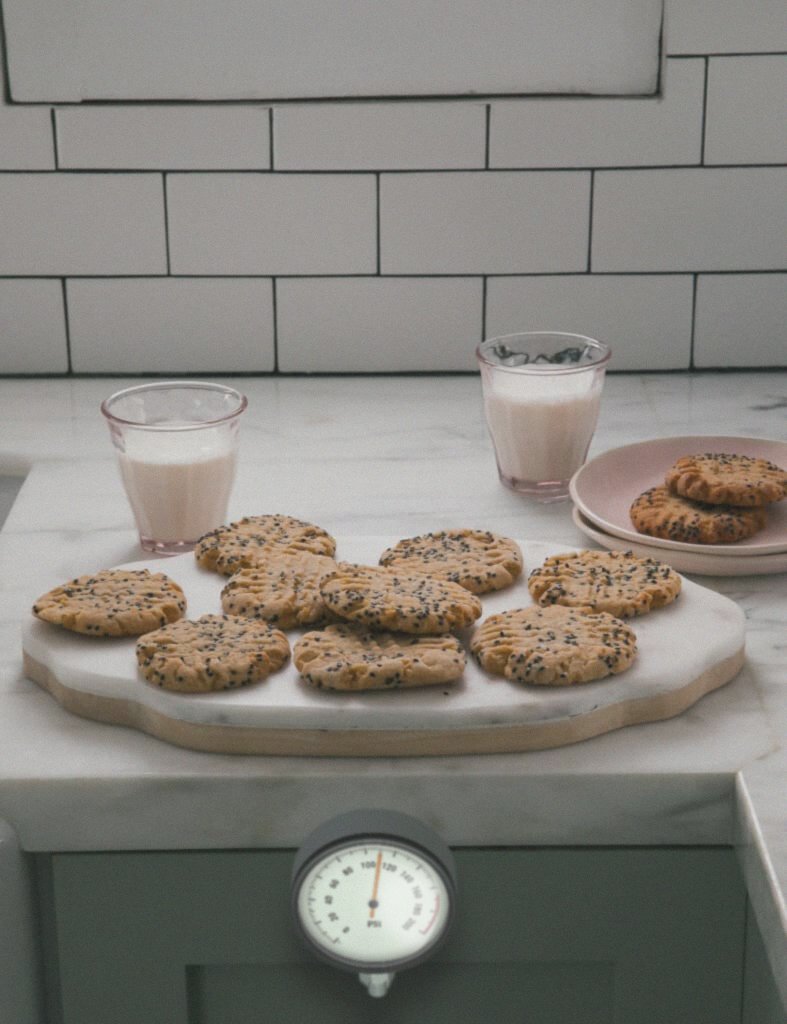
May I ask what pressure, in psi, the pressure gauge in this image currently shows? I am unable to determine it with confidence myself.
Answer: 110 psi
